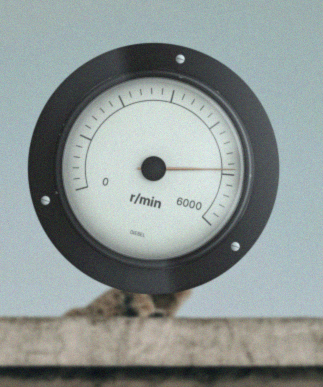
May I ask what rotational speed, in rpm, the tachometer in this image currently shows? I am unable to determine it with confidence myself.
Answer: 4900 rpm
